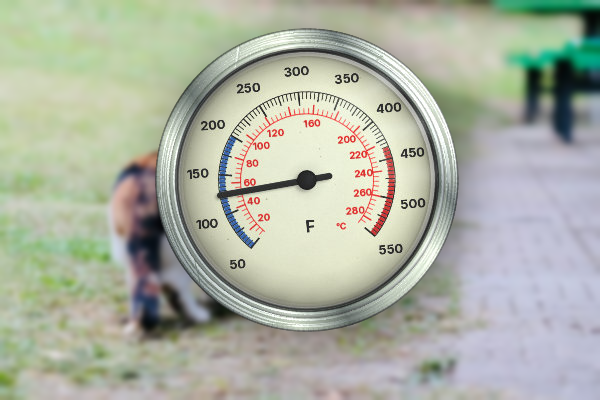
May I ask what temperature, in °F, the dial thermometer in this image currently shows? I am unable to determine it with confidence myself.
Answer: 125 °F
